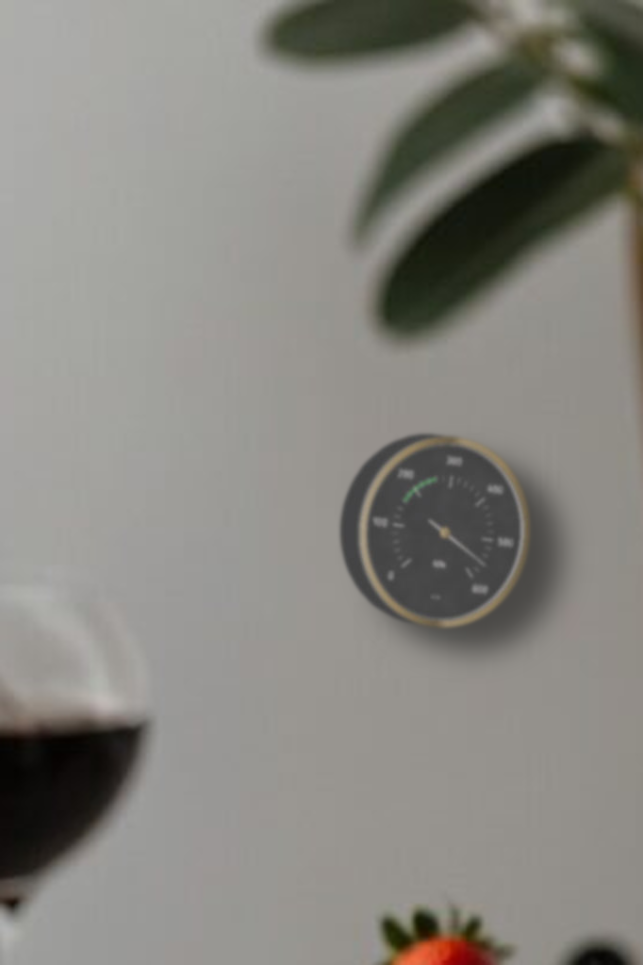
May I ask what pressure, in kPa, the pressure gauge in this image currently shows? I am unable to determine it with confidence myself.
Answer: 560 kPa
